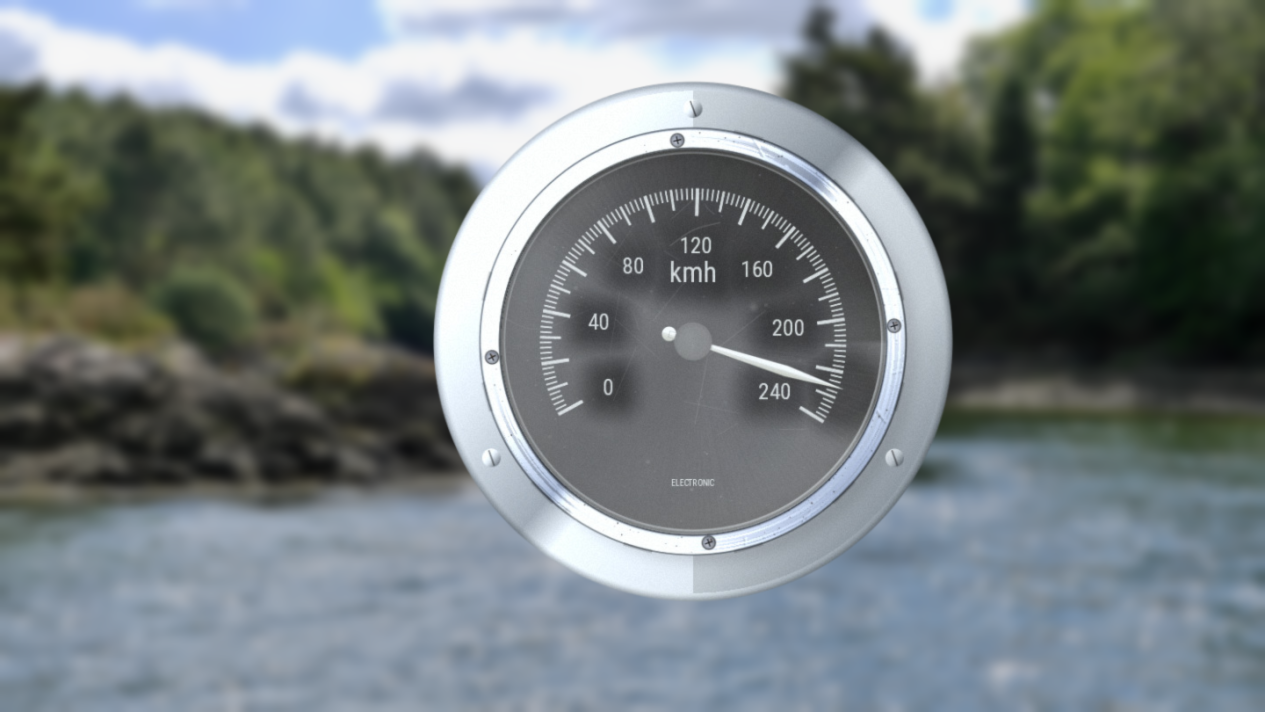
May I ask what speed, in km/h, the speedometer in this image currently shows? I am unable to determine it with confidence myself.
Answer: 226 km/h
